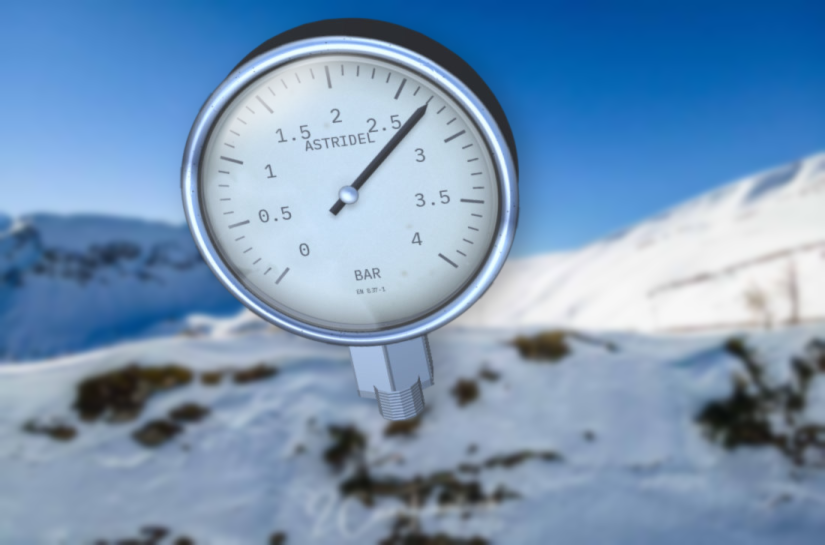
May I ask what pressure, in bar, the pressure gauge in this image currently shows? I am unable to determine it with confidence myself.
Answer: 2.7 bar
